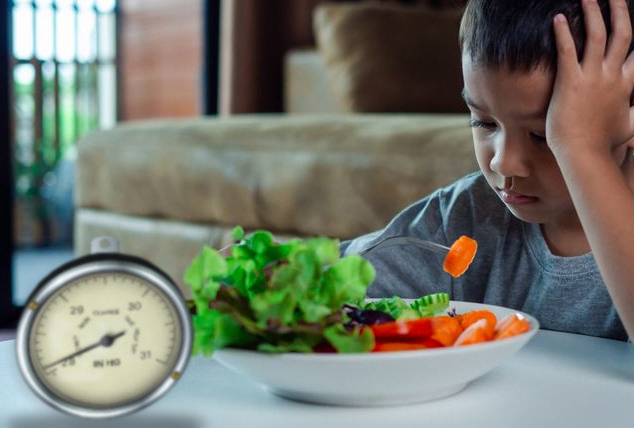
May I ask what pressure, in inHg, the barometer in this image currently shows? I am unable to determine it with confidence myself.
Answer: 28.1 inHg
